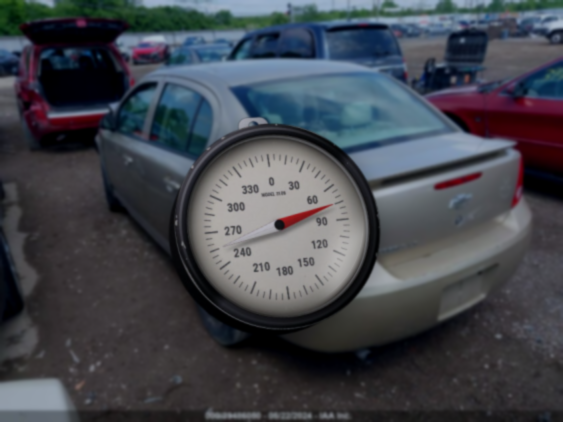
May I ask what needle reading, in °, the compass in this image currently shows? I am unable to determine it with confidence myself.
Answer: 75 °
